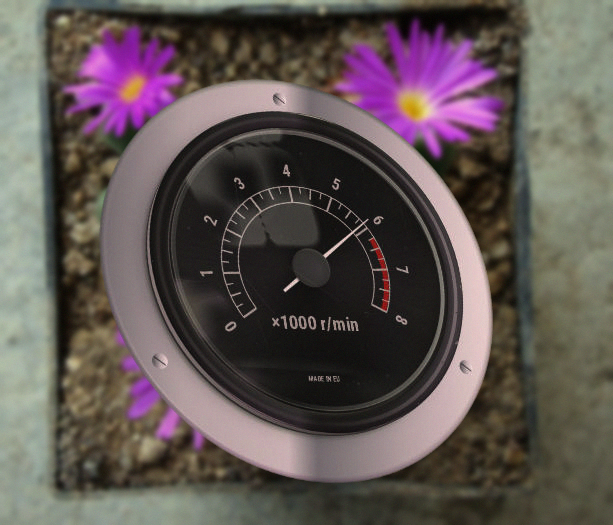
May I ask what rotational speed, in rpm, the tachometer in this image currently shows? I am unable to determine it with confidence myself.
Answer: 5875 rpm
